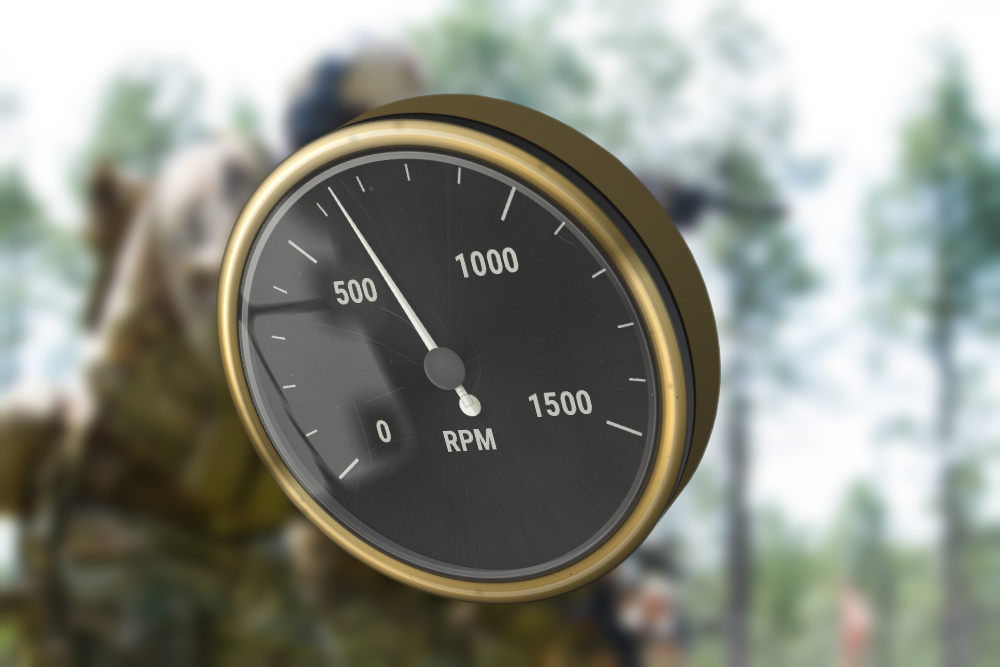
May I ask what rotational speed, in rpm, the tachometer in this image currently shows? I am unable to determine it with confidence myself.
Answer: 650 rpm
